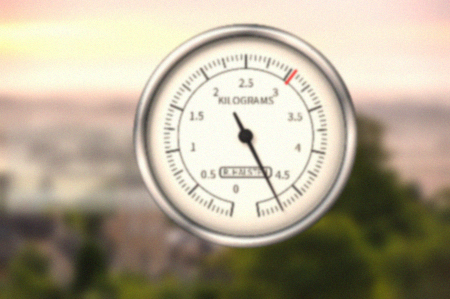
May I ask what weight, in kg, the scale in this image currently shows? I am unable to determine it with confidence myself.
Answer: 4.75 kg
